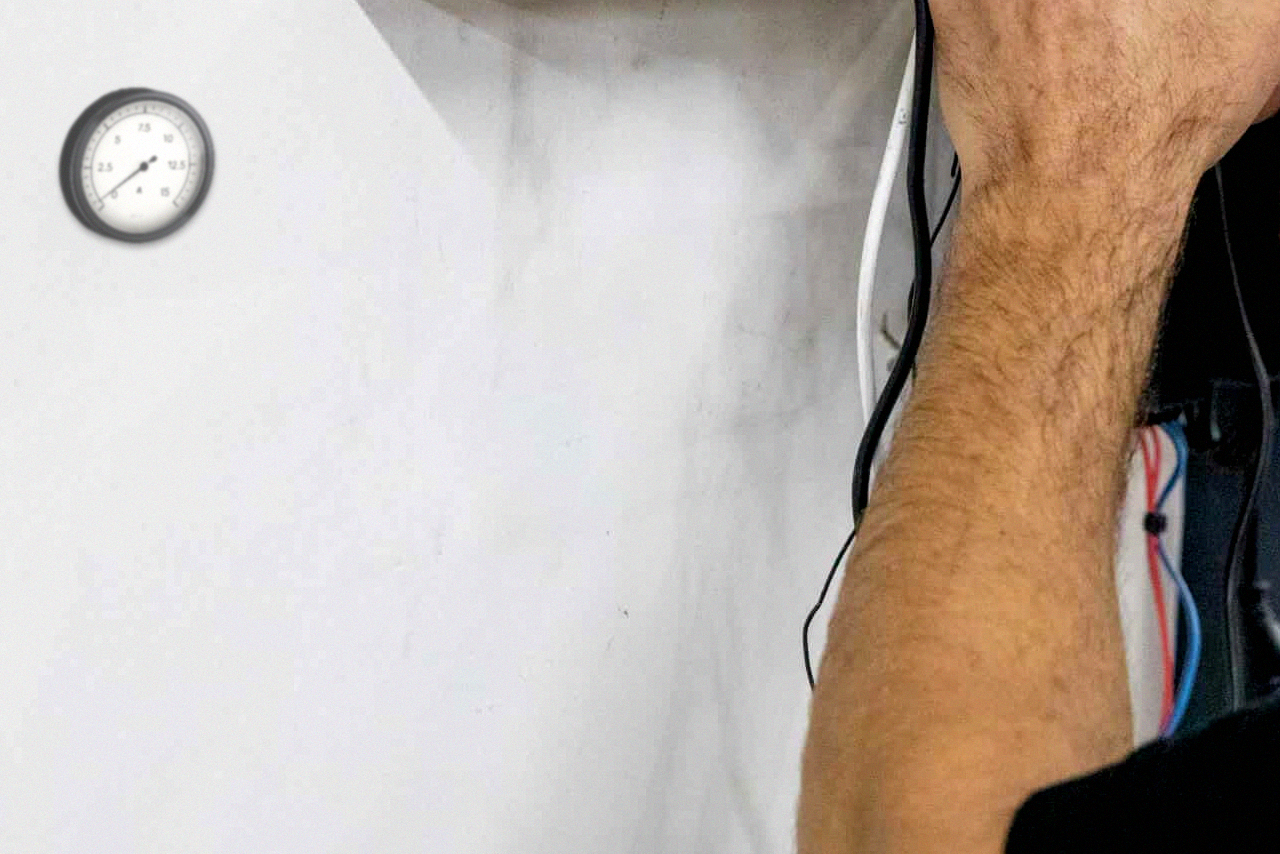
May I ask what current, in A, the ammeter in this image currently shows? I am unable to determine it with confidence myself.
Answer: 0.5 A
